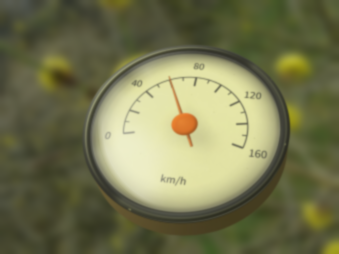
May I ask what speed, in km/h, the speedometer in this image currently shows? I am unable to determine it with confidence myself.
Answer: 60 km/h
